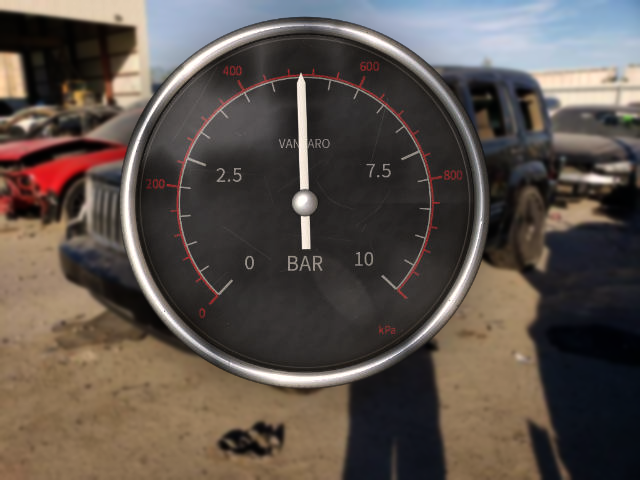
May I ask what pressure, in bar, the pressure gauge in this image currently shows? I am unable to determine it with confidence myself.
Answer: 5 bar
